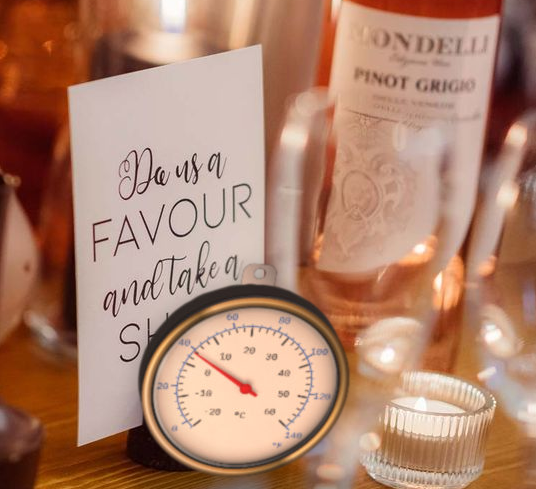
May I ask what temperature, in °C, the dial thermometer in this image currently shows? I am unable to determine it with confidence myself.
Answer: 4 °C
